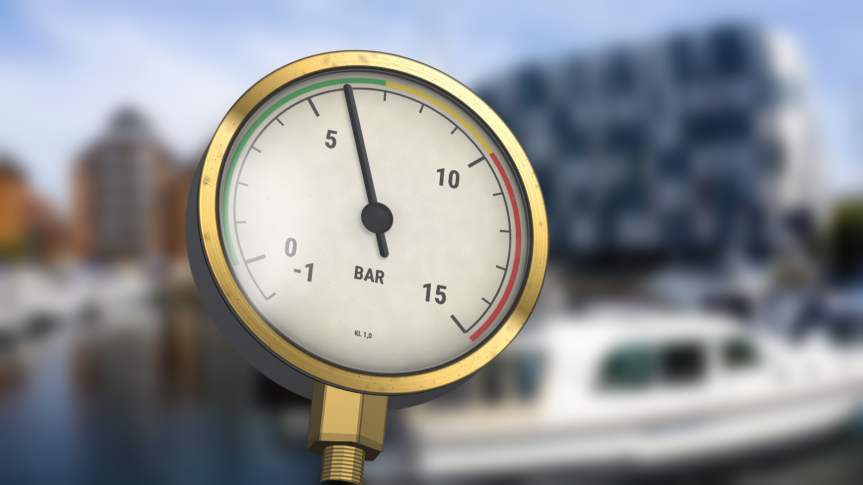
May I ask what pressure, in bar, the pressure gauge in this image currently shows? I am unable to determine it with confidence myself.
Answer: 6 bar
